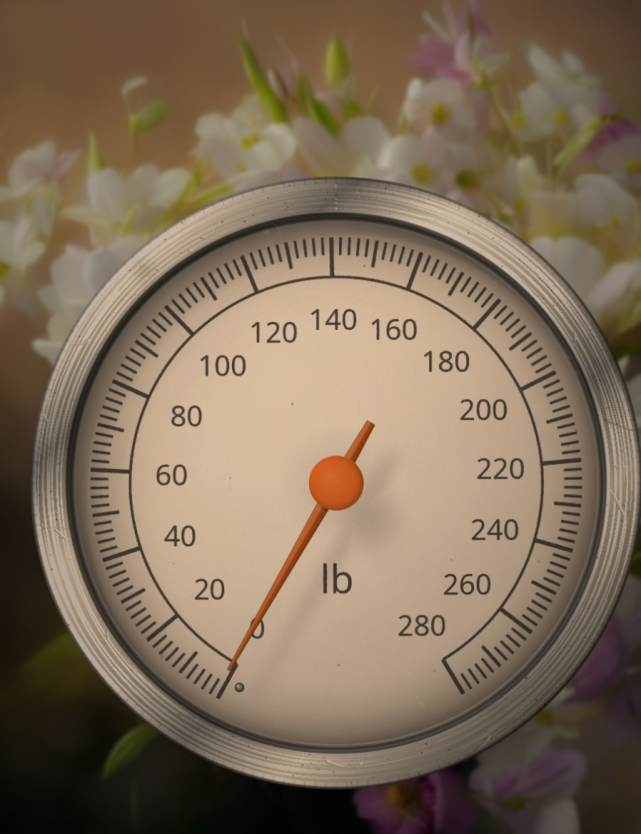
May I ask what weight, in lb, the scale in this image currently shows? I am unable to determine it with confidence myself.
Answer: 1 lb
